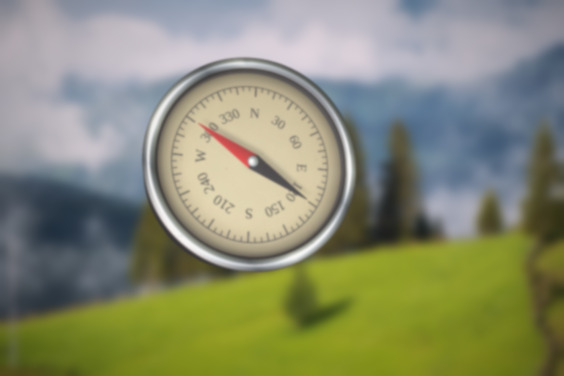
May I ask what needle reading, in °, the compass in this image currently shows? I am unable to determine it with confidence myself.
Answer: 300 °
